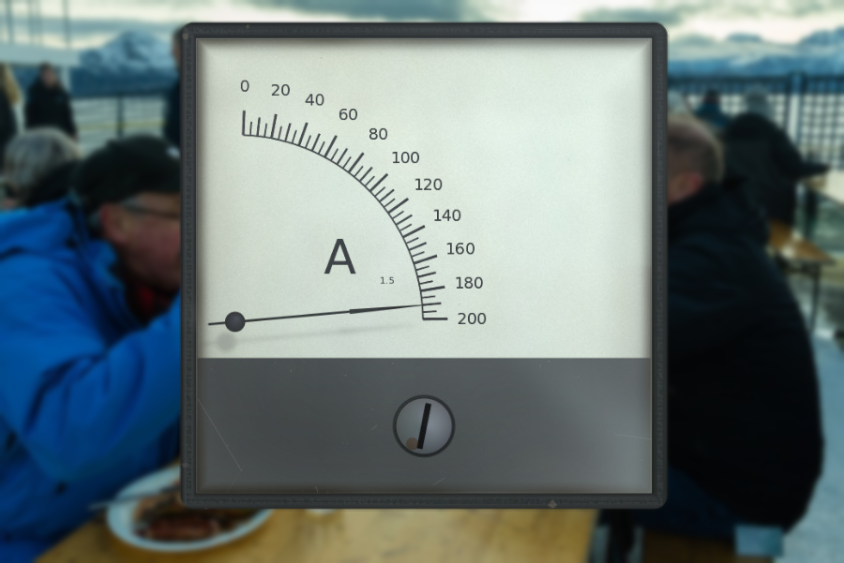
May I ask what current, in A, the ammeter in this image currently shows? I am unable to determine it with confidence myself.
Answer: 190 A
